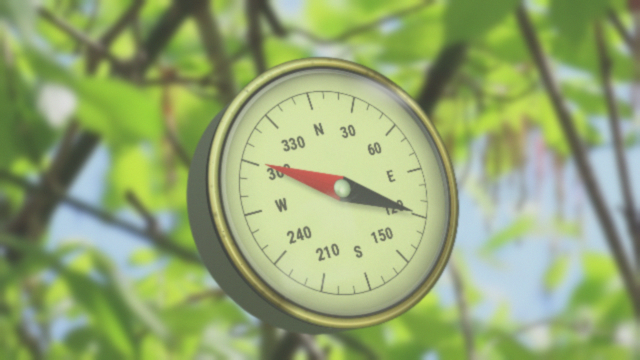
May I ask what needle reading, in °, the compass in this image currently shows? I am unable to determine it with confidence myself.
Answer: 300 °
